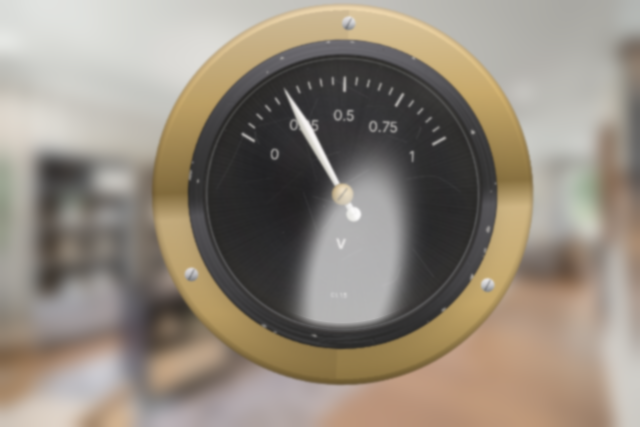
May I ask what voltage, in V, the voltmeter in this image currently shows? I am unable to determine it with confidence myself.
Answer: 0.25 V
